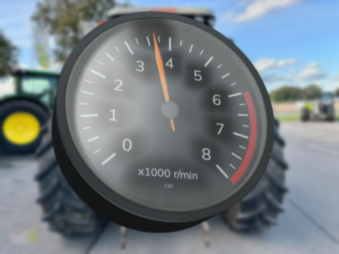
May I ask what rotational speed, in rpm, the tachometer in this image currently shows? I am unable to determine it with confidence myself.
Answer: 3625 rpm
